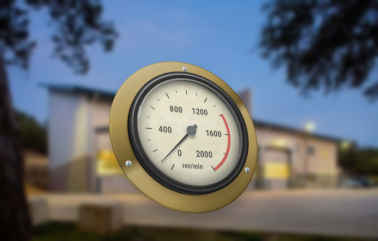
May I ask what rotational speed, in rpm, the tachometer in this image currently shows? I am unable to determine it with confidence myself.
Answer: 100 rpm
